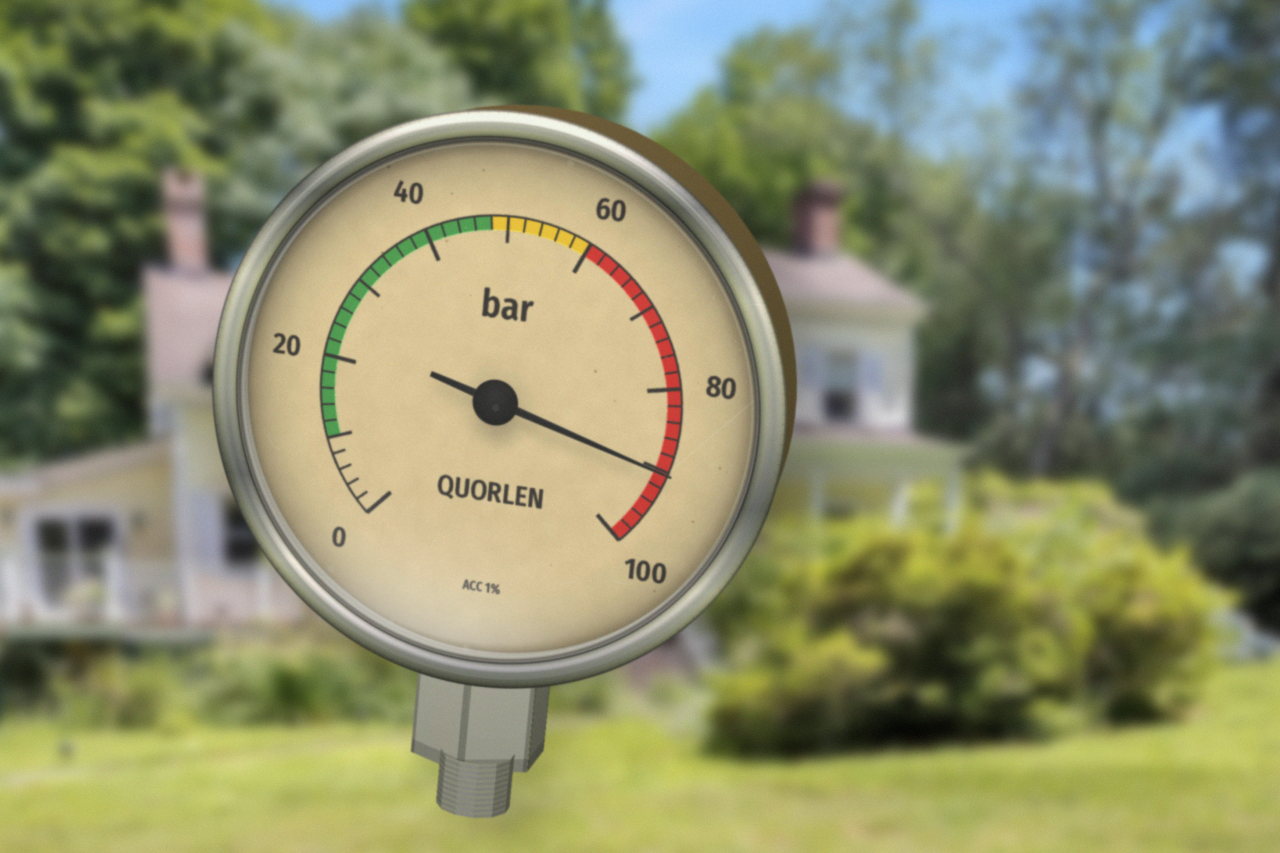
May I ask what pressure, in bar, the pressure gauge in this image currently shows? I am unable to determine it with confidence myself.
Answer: 90 bar
